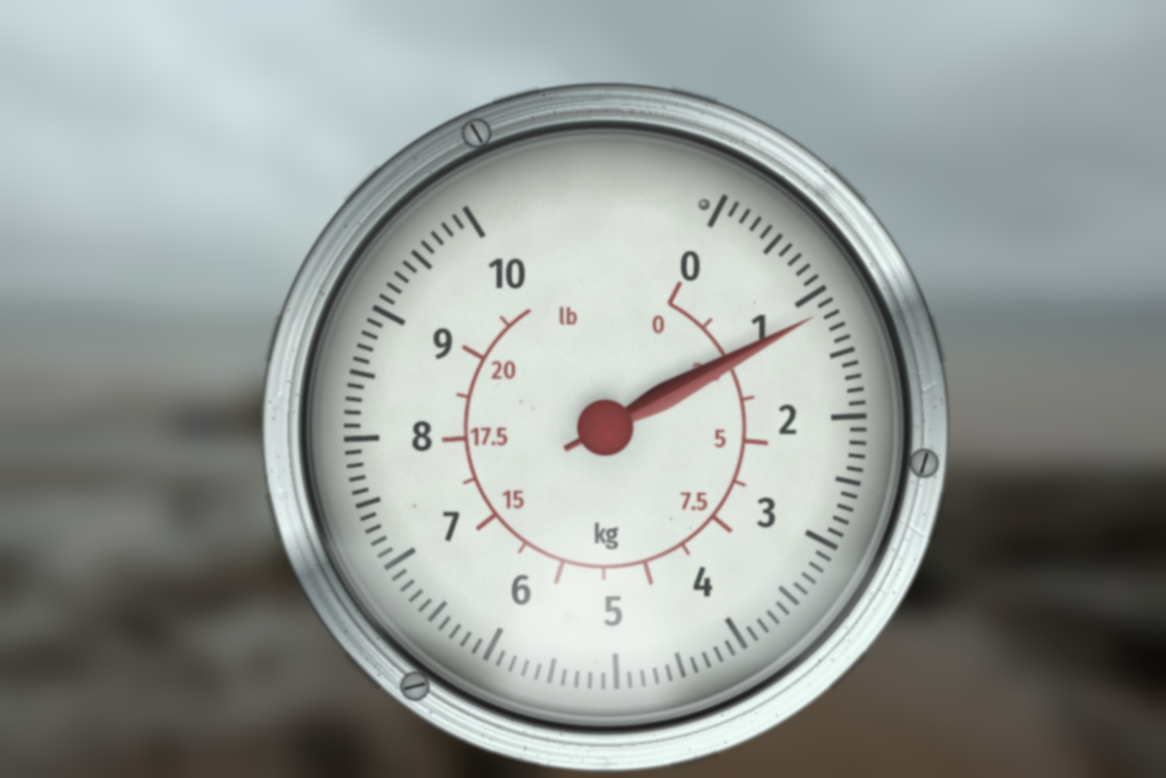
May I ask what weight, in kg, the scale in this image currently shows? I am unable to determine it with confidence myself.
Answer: 1.15 kg
